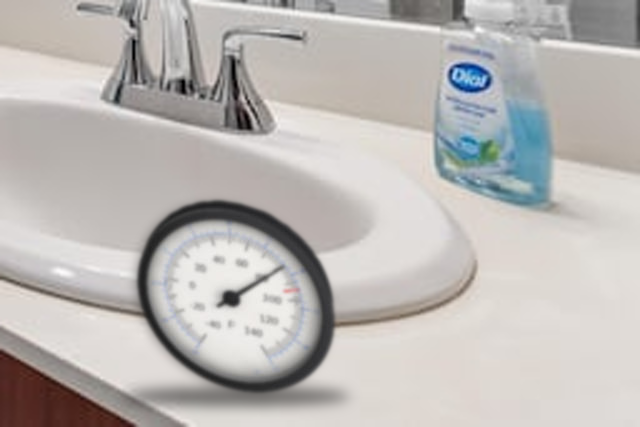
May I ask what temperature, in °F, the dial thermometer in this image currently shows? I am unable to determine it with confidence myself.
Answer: 80 °F
